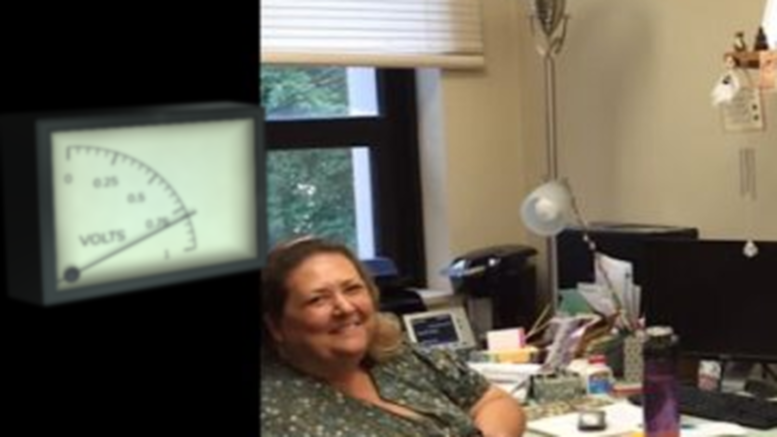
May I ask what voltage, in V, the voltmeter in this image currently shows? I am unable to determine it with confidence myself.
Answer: 0.8 V
